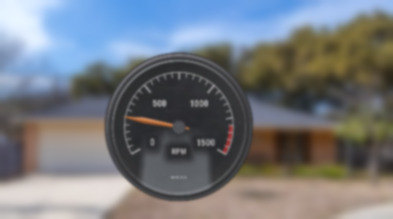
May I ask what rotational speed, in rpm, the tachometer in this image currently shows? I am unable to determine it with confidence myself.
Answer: 250 rpm
